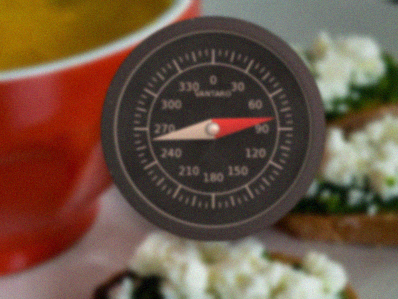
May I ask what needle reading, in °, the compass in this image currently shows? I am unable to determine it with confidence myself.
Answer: 80 °
